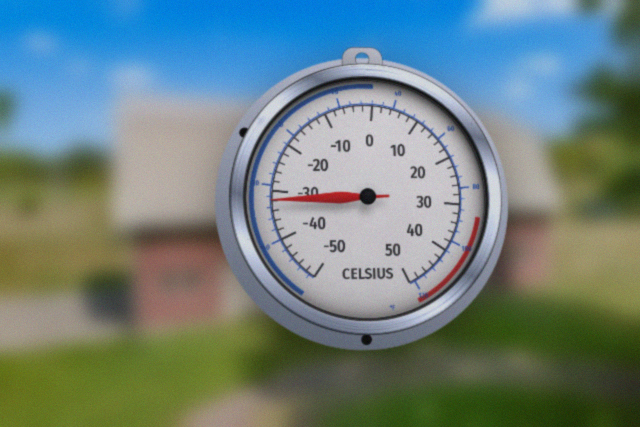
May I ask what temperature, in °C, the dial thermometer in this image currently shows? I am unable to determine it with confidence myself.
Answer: -32 °C
